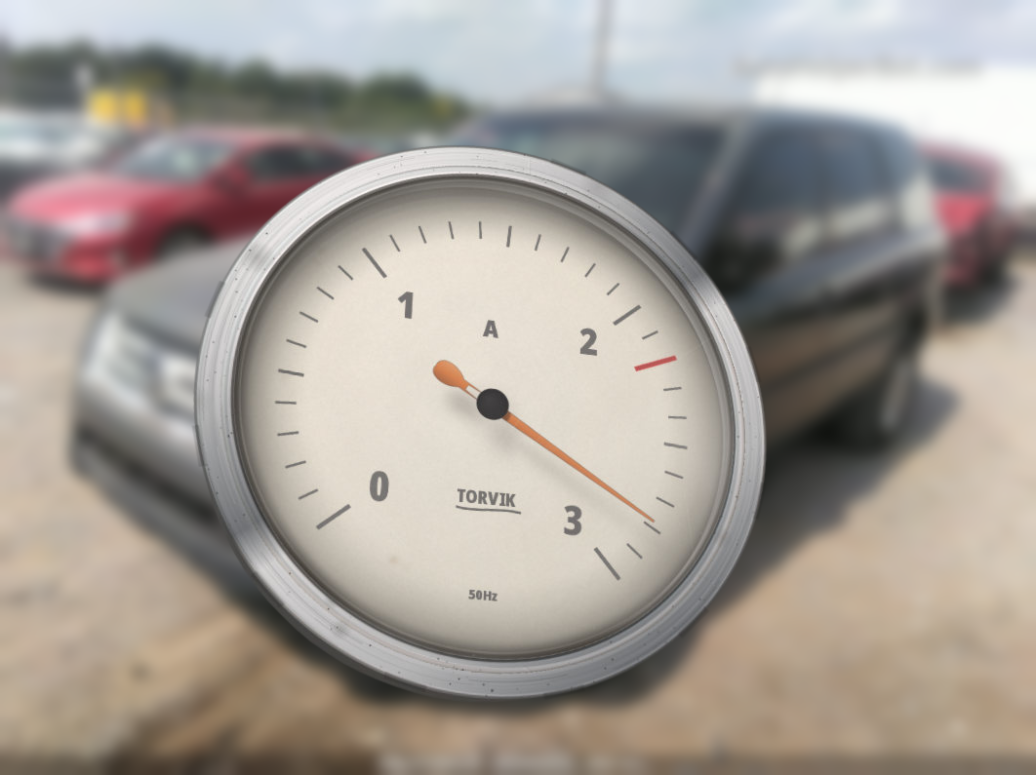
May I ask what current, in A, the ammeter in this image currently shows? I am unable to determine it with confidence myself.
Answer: 2.8 A
